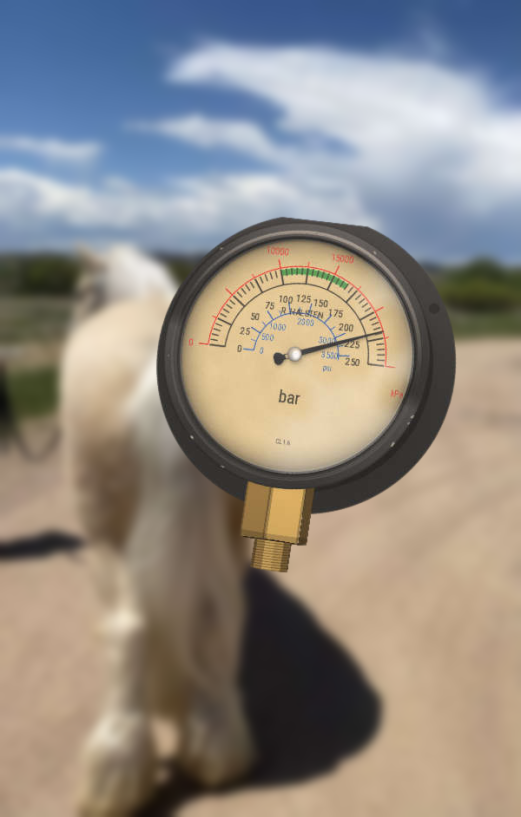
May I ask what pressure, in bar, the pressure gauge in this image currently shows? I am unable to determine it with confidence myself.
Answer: 220 bar
